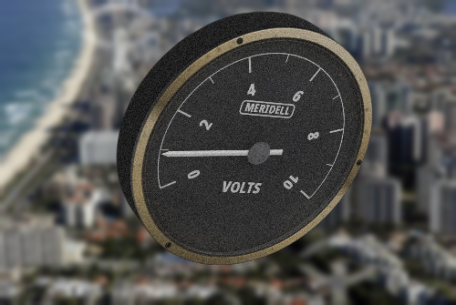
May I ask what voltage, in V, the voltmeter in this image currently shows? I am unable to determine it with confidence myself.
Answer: 1 V
